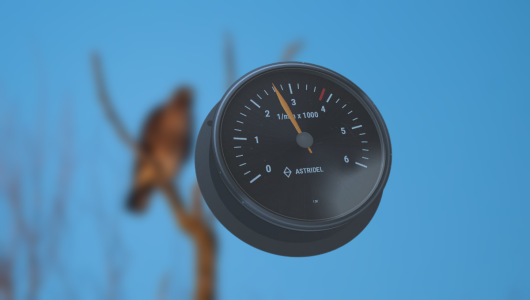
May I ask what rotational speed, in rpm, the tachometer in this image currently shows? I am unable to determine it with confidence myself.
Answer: 2600 rpm
